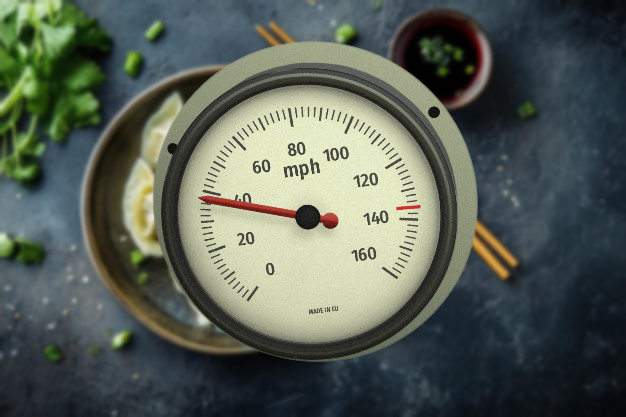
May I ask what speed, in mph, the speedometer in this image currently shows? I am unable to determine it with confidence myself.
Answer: 38 mph
